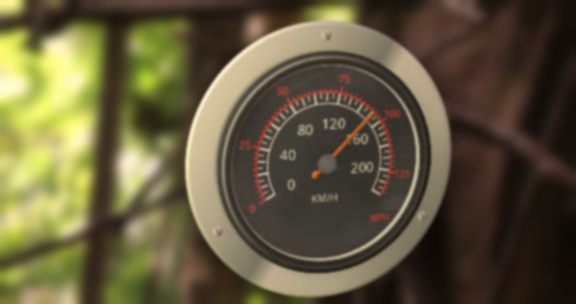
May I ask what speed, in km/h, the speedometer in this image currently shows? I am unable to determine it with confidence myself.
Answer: 150 km/h
